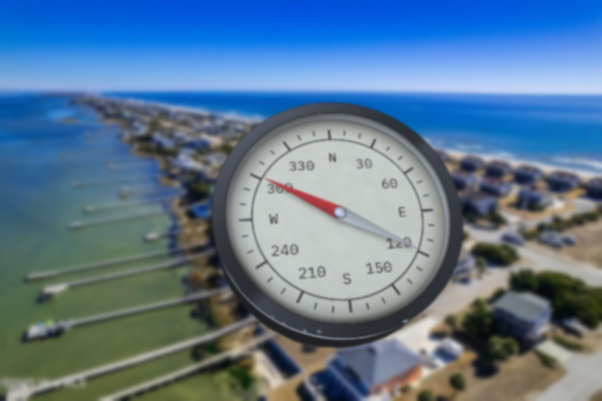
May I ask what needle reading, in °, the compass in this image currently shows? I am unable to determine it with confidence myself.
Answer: 300 °
